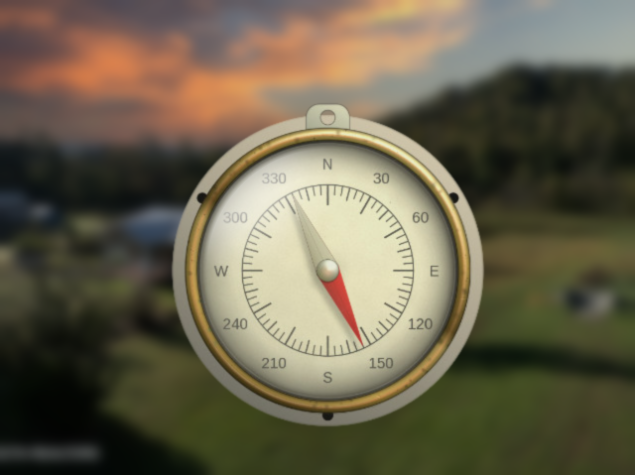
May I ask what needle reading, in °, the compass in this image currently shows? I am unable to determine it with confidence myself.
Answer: 155 °
